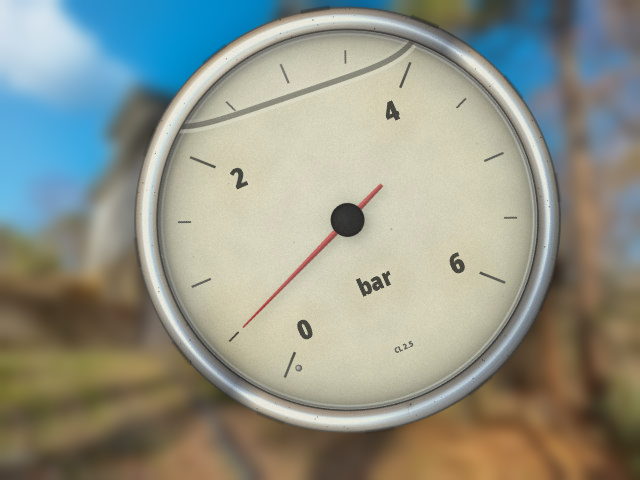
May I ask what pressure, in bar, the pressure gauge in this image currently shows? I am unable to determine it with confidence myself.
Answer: 0.5 bar
